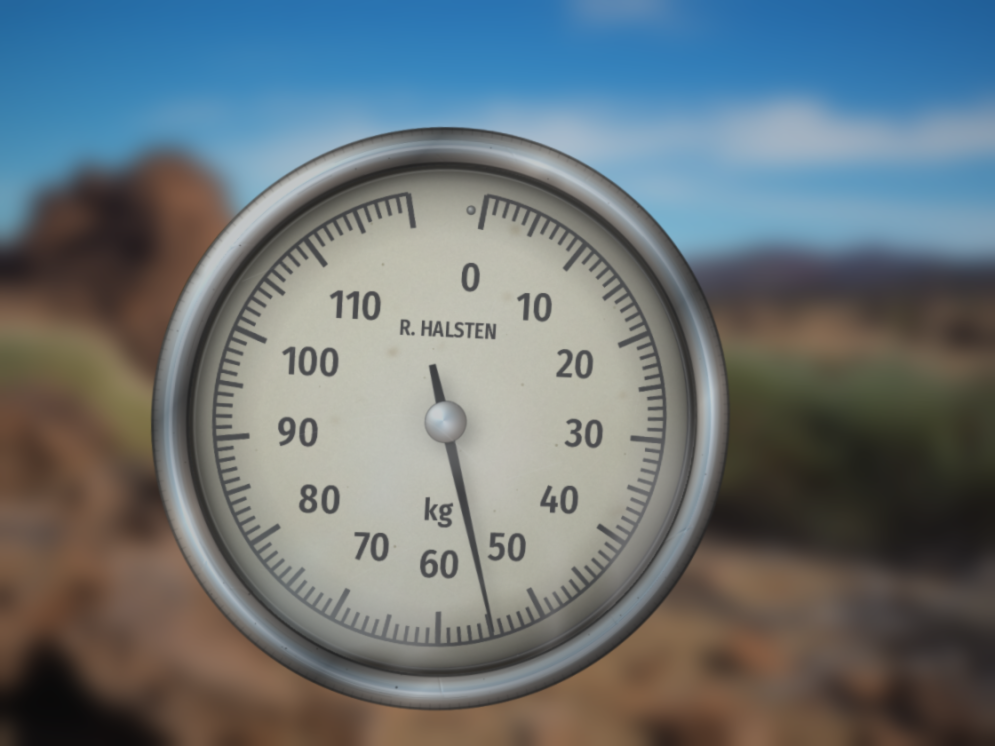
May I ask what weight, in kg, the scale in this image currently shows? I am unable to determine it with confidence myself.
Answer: 55 kg
